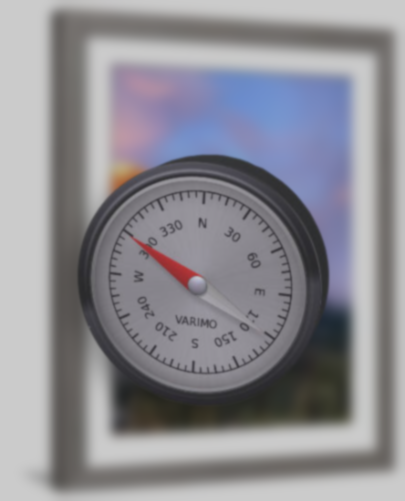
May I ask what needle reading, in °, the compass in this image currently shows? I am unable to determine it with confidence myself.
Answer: 300 °
